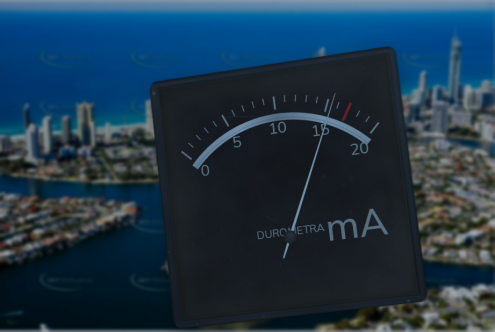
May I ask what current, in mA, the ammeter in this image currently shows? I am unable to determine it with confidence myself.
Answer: 15.5 mA
